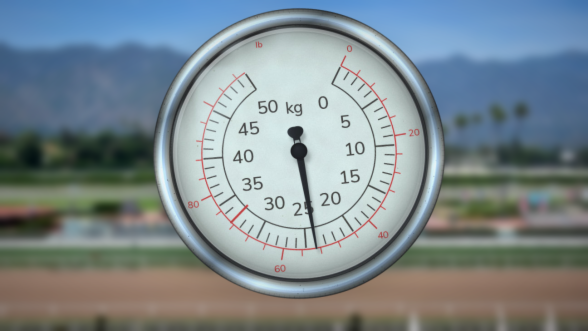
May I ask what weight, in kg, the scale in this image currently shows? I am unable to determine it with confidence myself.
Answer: 24 kg
